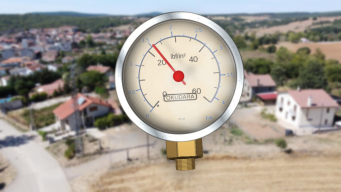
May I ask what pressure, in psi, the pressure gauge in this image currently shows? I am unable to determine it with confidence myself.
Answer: 22.5 psi
